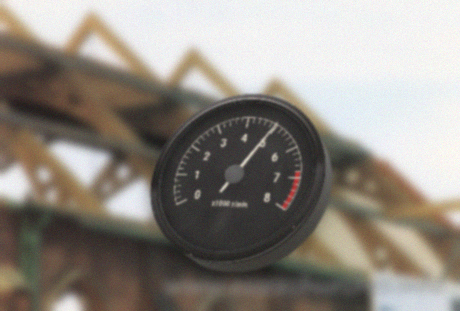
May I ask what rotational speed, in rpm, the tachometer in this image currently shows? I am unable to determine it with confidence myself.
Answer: 5000 rpm
